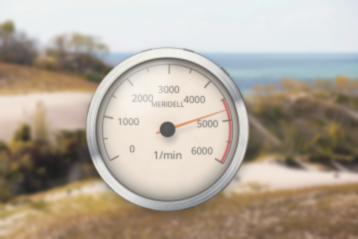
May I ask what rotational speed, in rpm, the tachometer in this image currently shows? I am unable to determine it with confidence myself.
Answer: 4750 rpm
